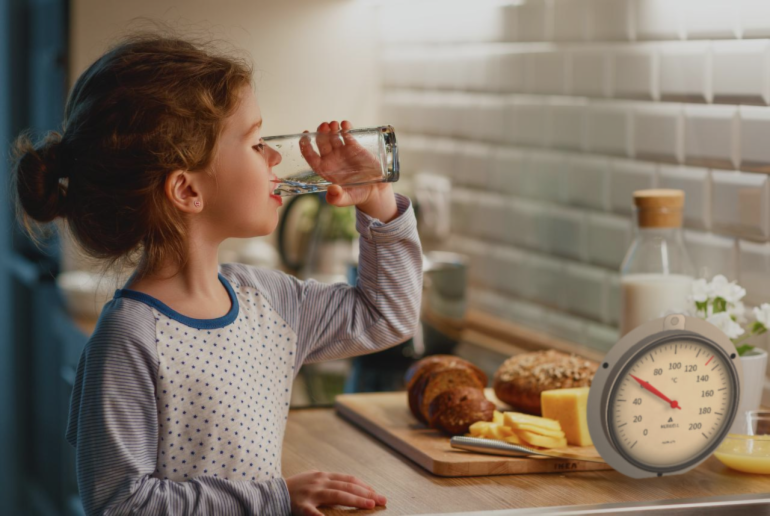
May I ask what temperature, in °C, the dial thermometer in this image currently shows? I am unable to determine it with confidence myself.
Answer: 60 °C
